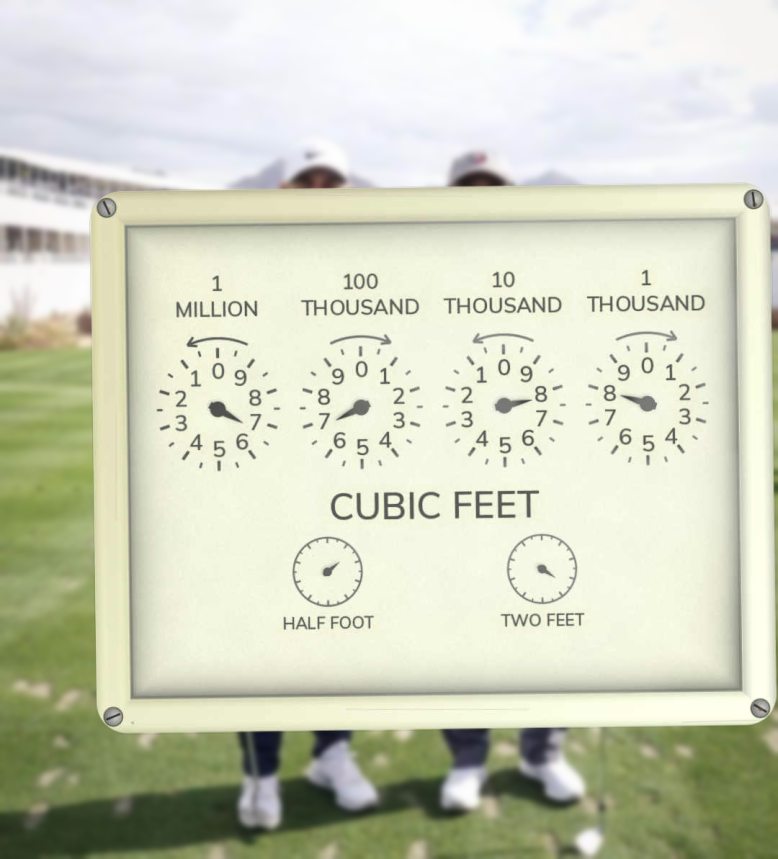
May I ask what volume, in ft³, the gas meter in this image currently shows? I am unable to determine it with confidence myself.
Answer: 667800 ft³
